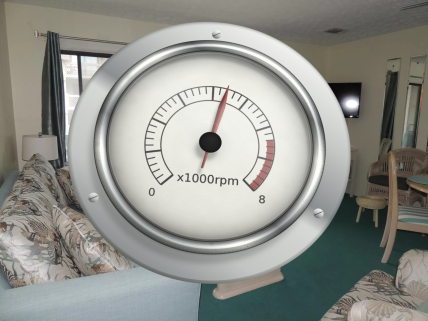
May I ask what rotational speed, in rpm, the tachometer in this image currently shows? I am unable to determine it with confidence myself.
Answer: 4400 rpm
